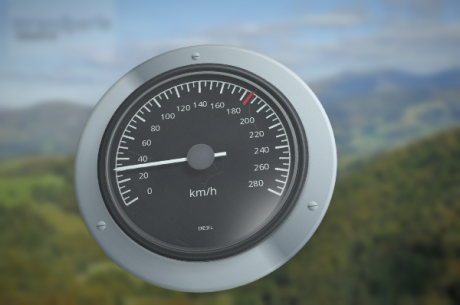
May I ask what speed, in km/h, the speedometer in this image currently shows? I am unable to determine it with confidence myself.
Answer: 30 km/h
